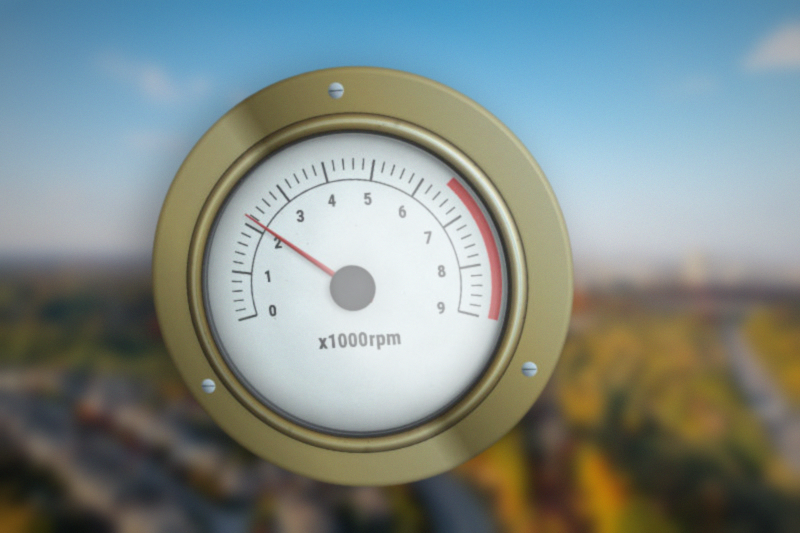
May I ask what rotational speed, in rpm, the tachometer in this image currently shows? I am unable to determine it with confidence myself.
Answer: 2200 rpm
